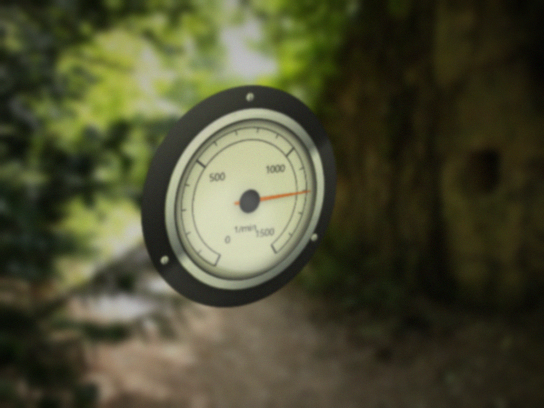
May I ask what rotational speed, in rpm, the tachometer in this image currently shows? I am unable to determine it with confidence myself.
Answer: 1200 rpm
